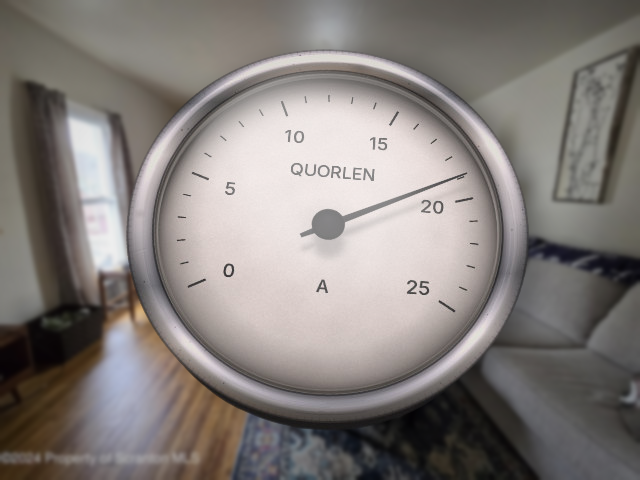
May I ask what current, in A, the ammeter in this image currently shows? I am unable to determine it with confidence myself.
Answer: 19 A
